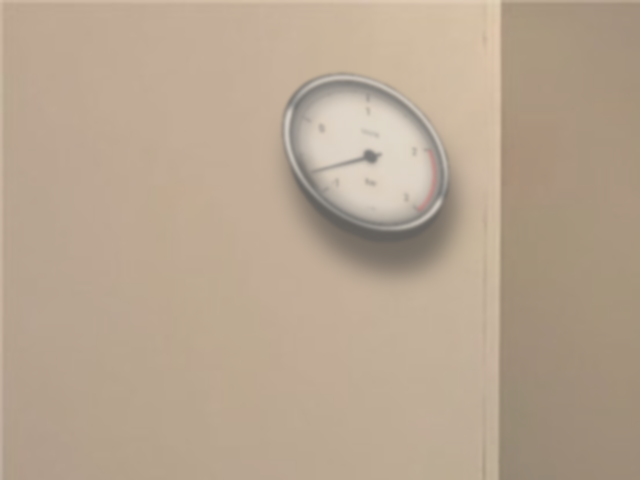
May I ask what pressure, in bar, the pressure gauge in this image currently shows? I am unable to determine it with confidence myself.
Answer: -0.75 bar
